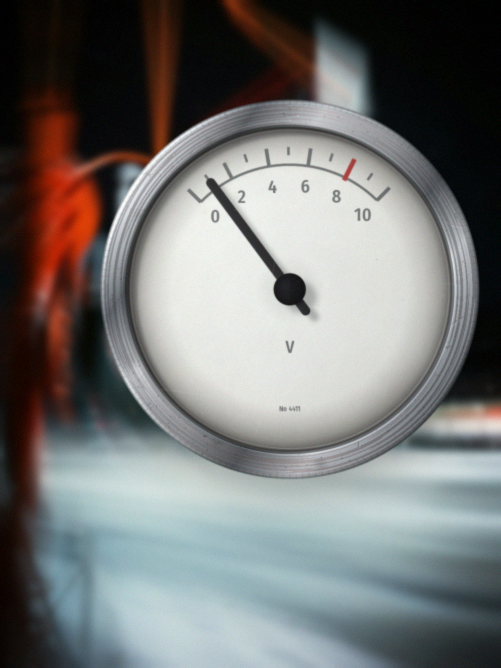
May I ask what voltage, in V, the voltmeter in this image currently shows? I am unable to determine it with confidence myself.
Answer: 1 V
